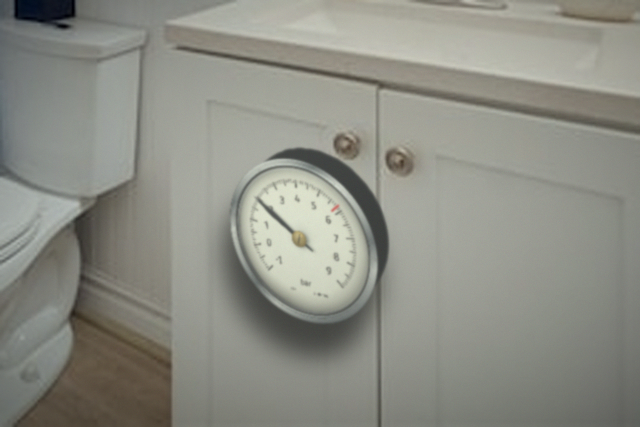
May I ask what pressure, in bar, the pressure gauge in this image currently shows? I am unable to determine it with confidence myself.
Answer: 2 bar
